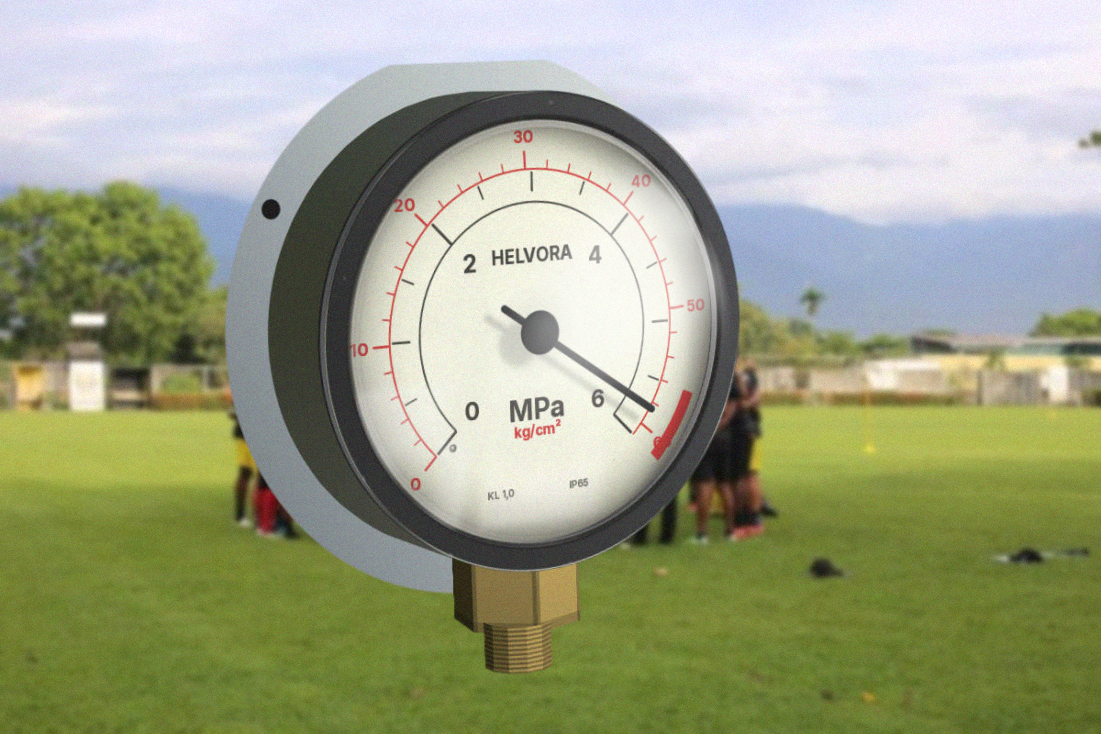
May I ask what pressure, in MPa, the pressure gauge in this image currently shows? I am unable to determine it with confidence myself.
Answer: 5.75 MPa
